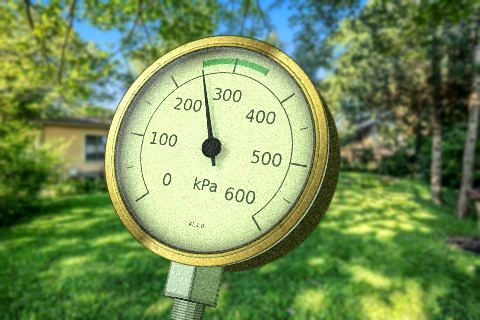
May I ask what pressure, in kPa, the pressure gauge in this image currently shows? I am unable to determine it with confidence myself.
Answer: 250 kPa
